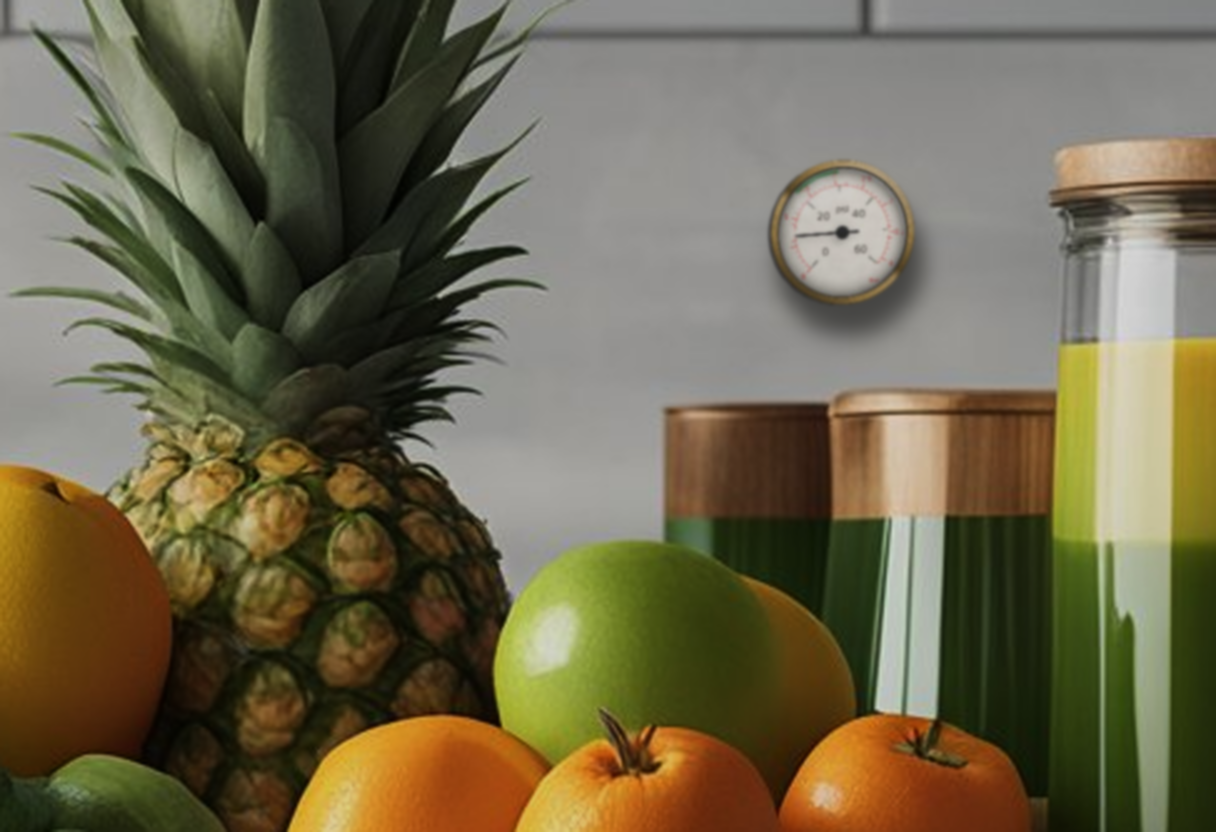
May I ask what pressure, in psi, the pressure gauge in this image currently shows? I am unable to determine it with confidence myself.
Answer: 10 psi
